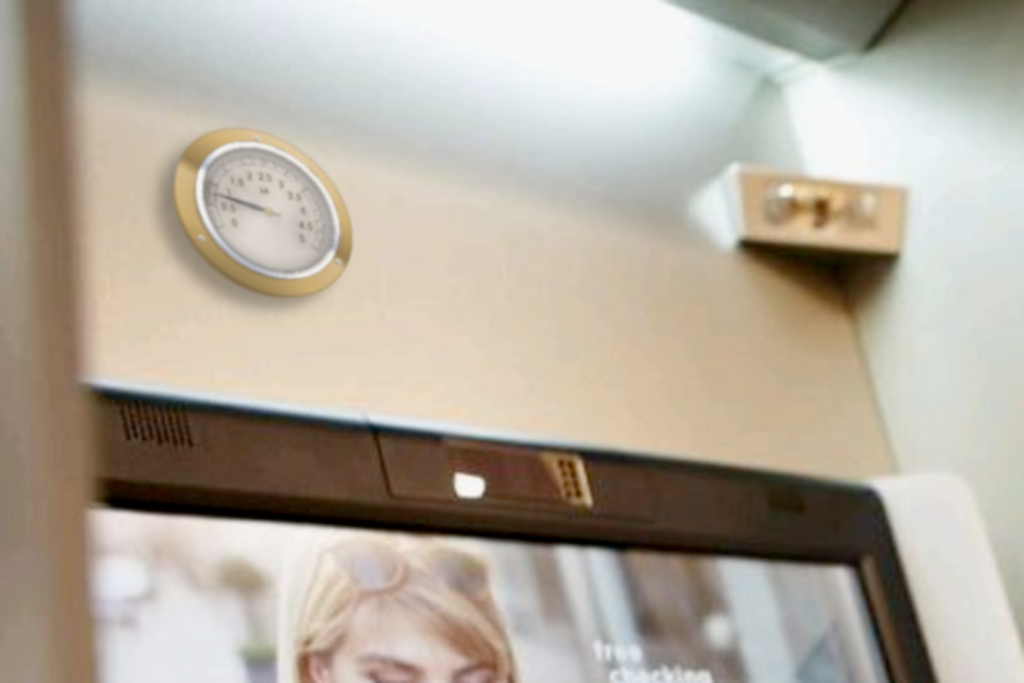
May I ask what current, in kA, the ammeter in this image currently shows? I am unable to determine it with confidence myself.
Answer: 0.75 kA
